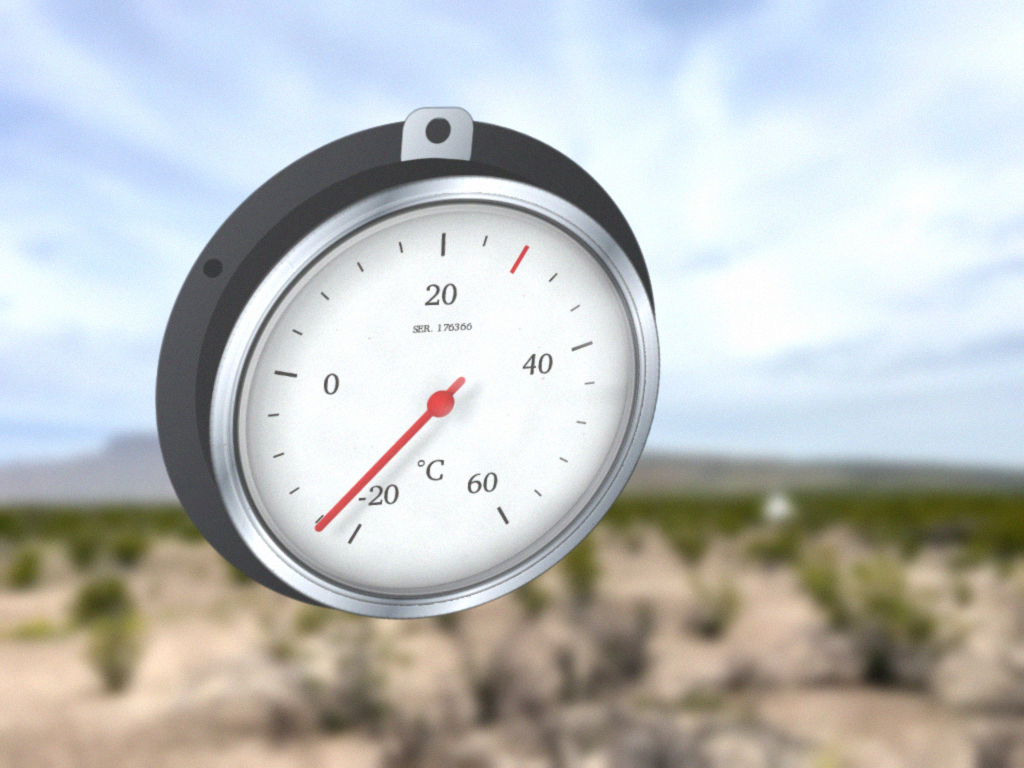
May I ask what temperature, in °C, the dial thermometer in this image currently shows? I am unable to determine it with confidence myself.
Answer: -16 °C
